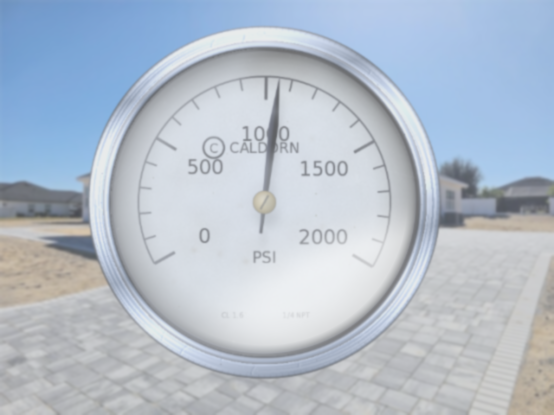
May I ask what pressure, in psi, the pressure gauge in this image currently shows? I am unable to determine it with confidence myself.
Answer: 1050 psi
